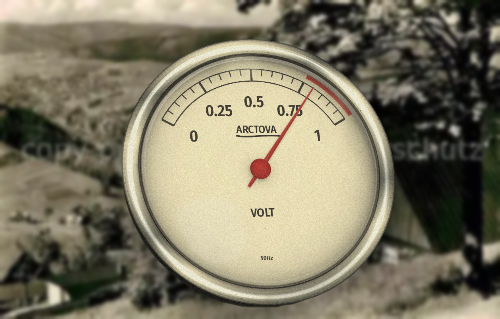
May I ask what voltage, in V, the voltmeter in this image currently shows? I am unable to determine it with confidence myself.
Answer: 0.8 V
